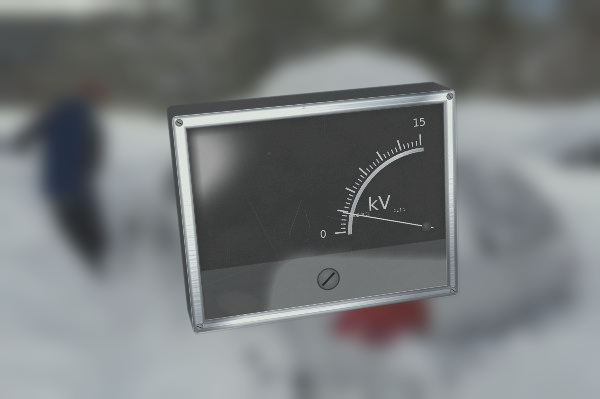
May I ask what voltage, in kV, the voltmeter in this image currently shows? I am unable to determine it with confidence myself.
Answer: 2.5 kV
